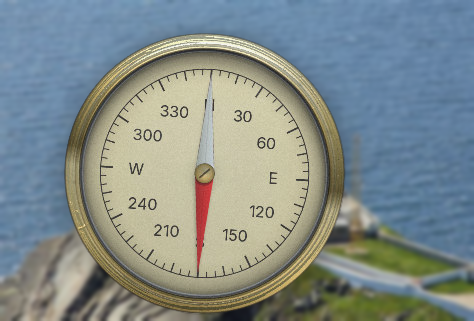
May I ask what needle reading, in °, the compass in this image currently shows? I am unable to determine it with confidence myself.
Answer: 180 °
